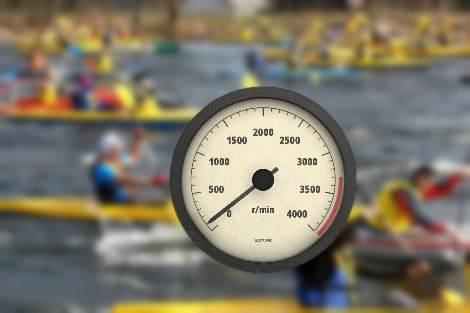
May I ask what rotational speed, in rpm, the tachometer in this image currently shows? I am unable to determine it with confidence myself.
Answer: 100 rpm
